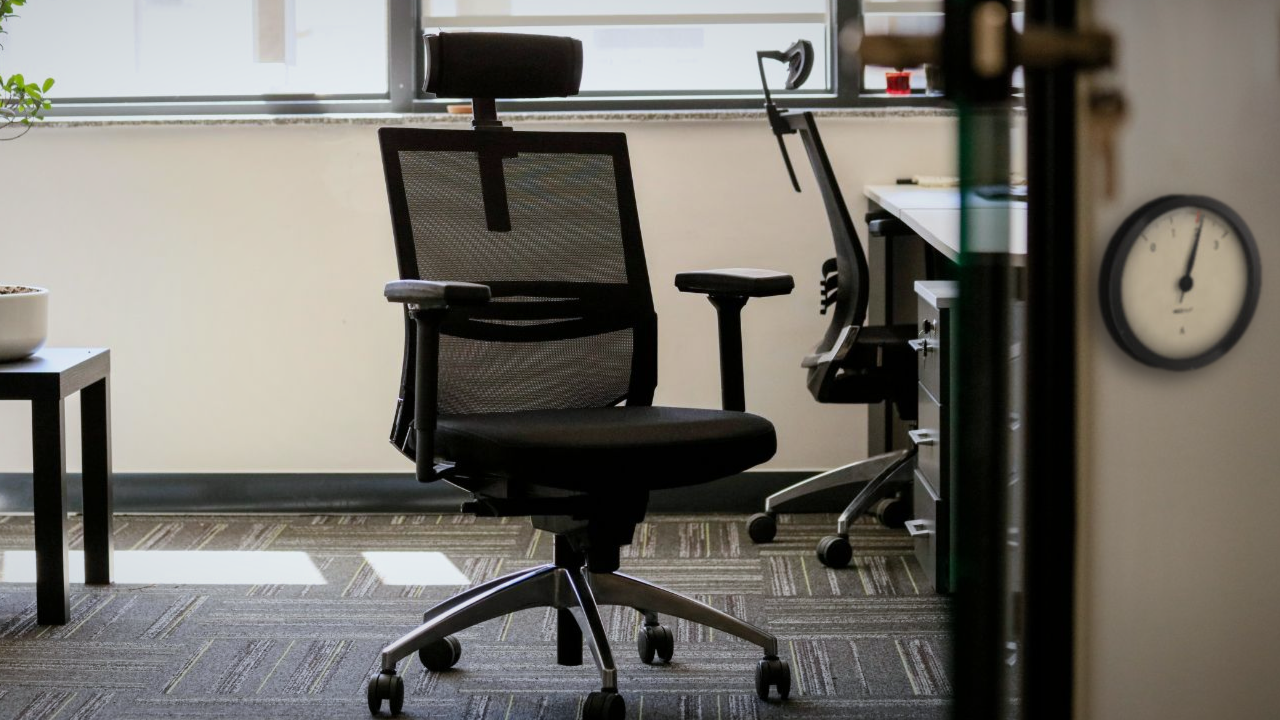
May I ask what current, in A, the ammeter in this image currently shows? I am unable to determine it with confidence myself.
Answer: 2 A
